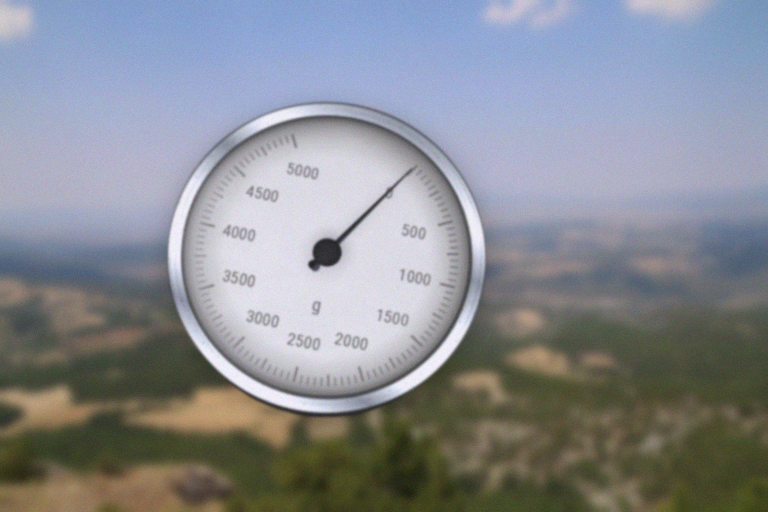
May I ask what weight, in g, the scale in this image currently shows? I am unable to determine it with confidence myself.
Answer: 0 g
